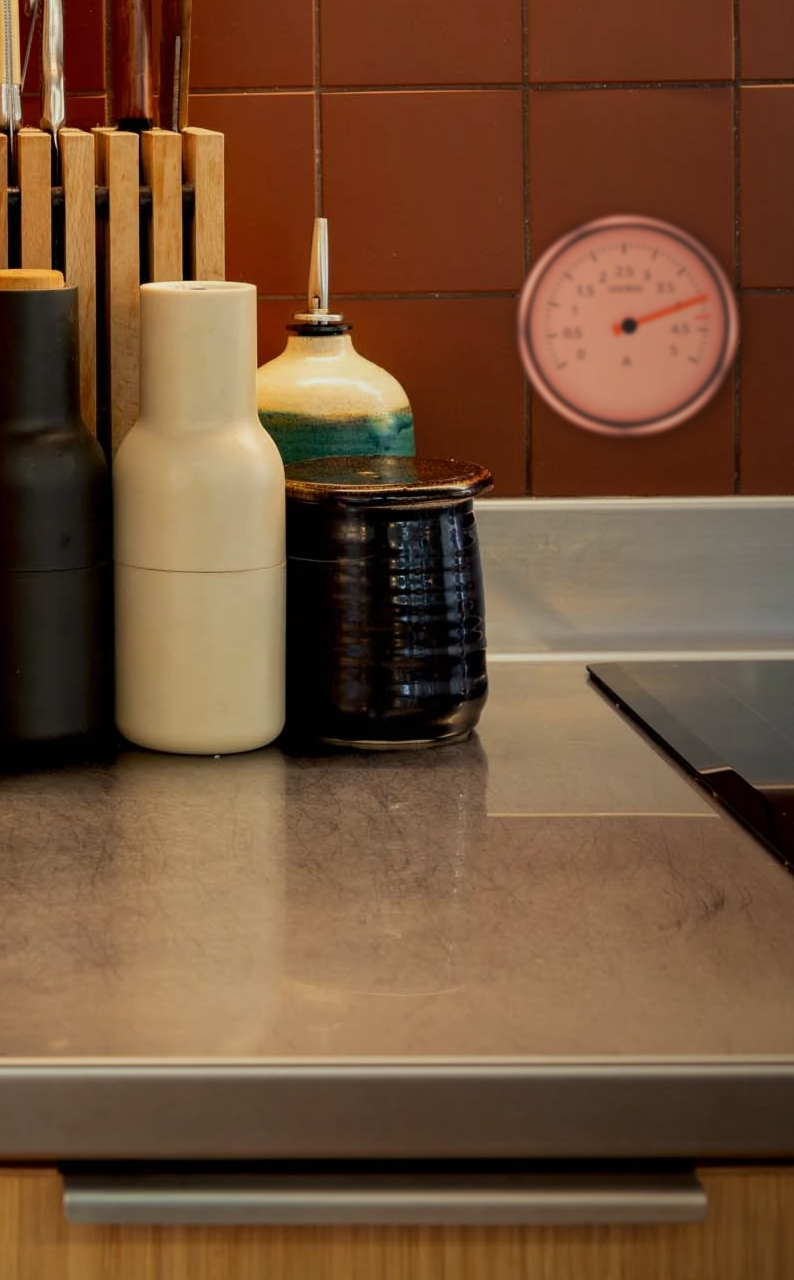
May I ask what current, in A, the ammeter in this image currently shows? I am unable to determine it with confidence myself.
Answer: 4 A
